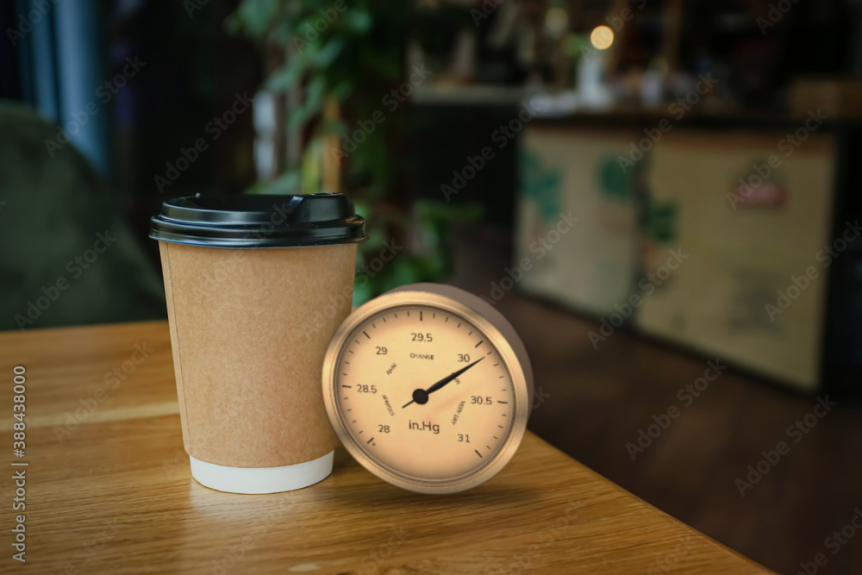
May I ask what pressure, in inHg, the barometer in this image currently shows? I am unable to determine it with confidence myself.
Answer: 30.1 inHg
